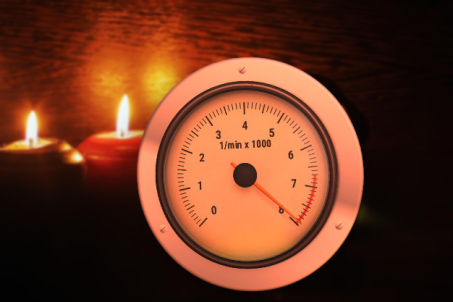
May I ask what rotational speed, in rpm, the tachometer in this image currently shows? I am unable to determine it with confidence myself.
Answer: 7900 rpm
